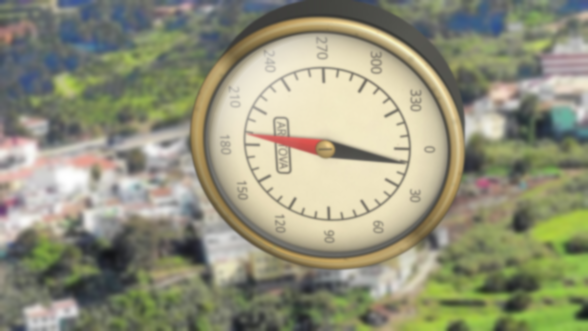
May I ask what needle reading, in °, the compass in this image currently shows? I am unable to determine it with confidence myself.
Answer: 190 °
